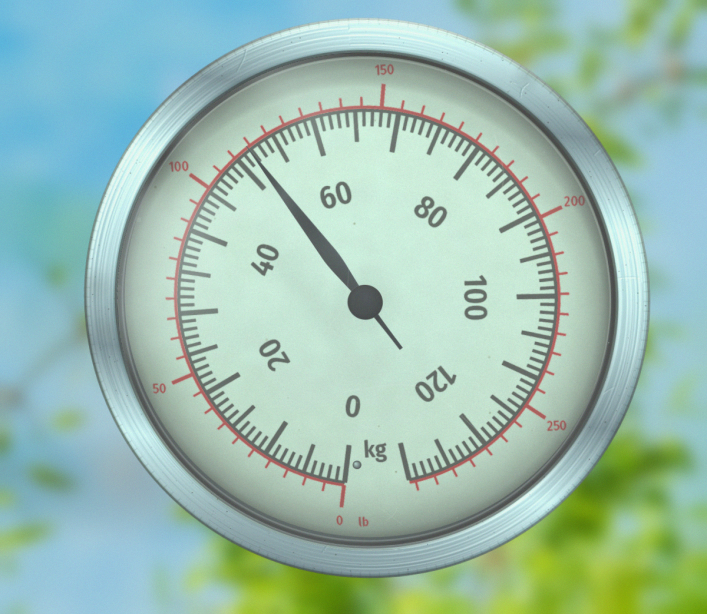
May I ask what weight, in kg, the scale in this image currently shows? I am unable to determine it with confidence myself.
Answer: 52 kg
